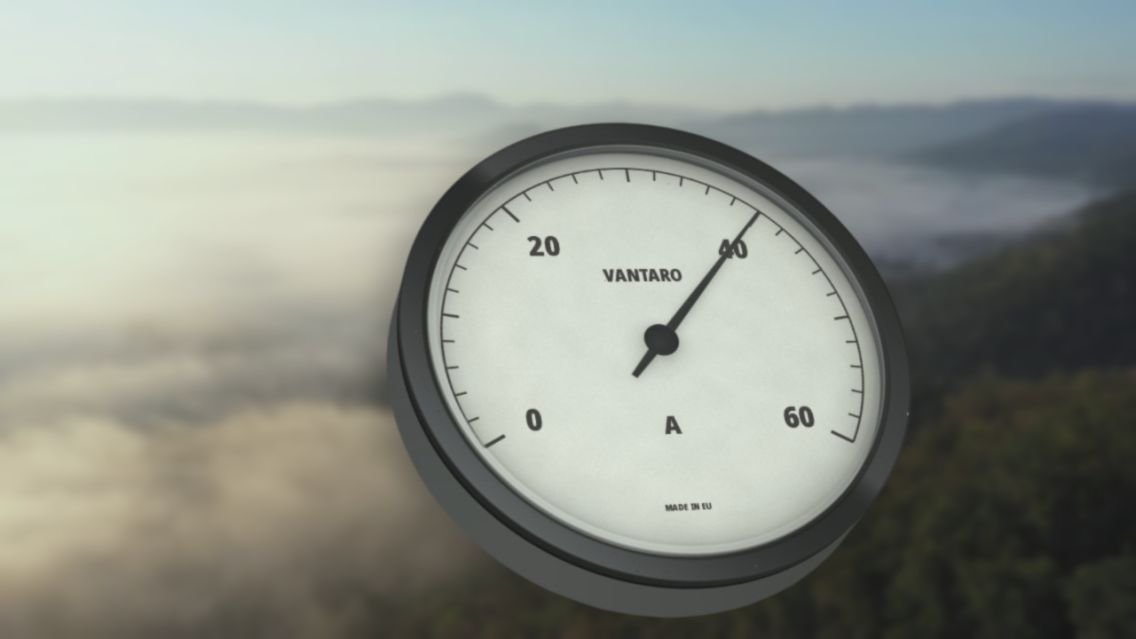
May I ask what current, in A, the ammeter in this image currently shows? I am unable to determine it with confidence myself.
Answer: 40 A
